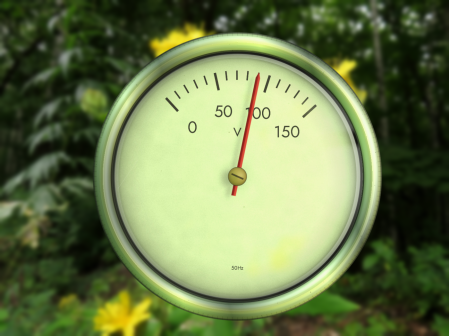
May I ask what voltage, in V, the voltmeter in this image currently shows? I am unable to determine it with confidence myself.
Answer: 90 V
